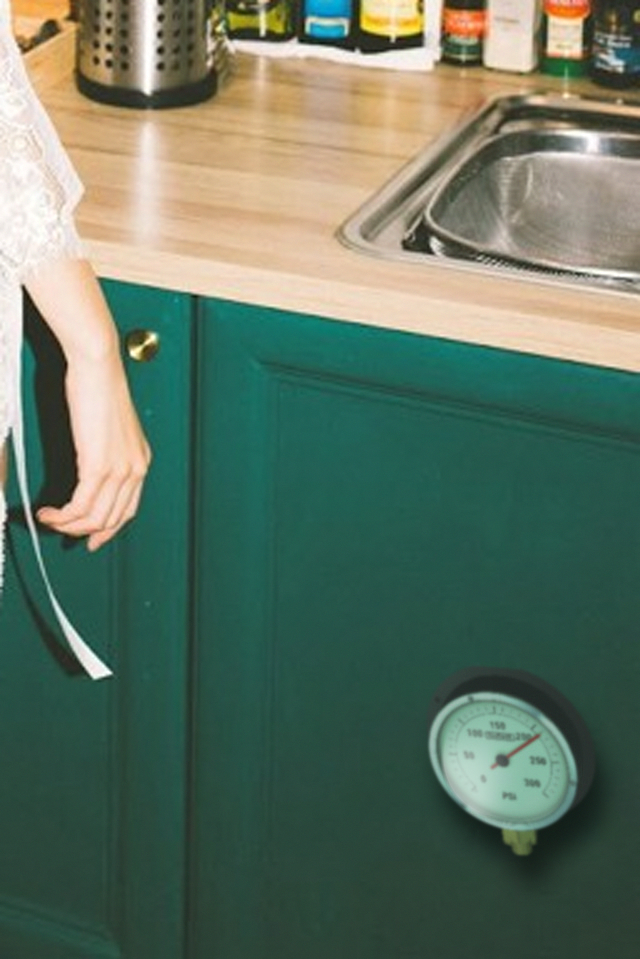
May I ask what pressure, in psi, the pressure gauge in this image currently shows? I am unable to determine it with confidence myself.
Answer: 210 psi
